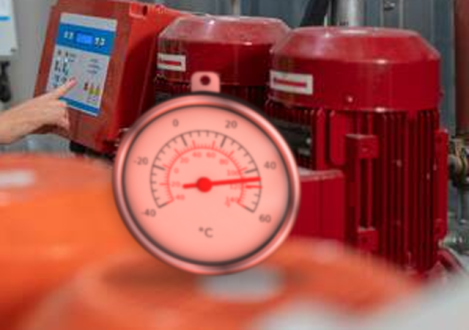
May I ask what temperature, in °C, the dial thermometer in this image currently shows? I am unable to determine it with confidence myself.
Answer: 44 °C
